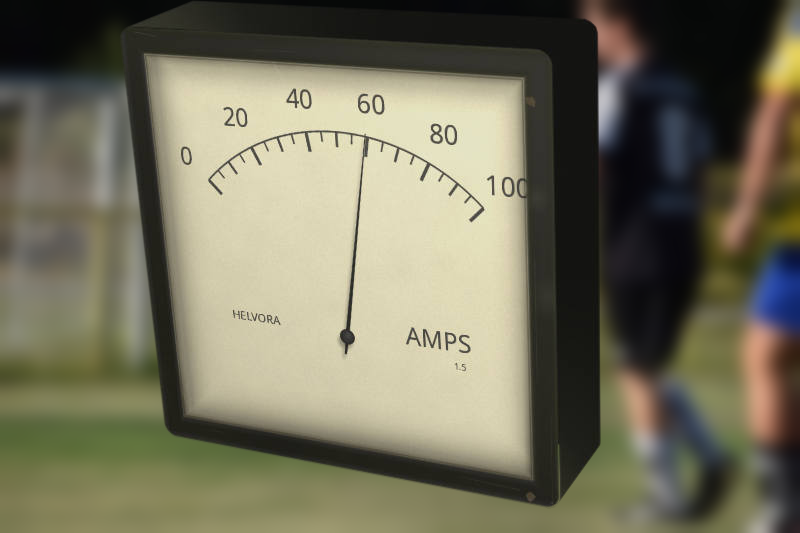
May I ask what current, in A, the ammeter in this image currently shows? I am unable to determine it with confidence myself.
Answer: 60 A
